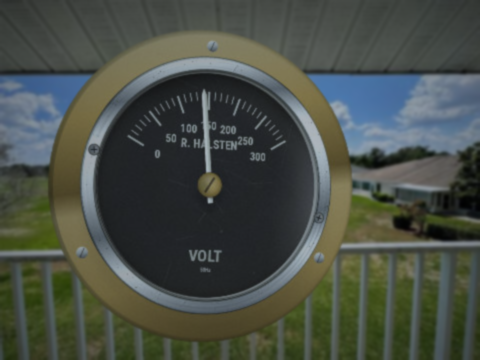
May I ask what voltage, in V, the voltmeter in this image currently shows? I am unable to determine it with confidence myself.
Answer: 140 V
